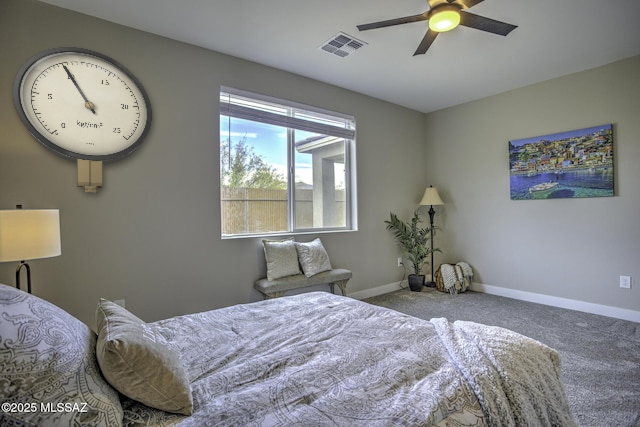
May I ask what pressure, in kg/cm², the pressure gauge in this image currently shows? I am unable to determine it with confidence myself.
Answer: 10 kg/cm²
